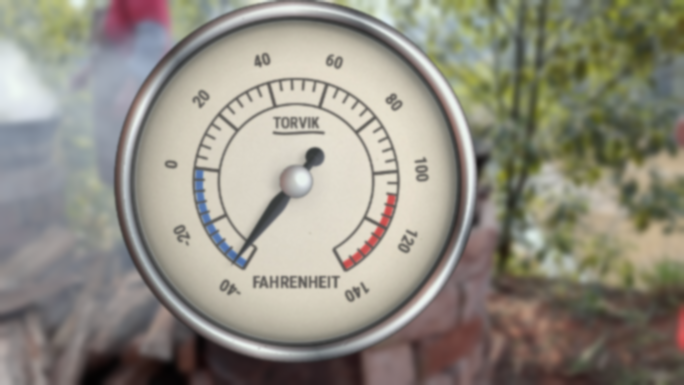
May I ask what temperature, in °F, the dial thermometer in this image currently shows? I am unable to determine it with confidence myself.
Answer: -36 °F
